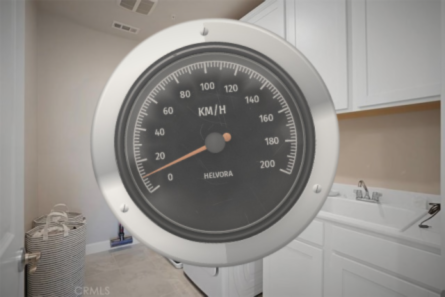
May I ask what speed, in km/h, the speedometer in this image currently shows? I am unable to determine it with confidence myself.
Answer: 10 km/h
